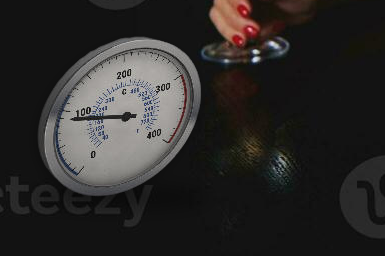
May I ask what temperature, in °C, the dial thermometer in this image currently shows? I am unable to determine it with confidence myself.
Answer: 90 °C
